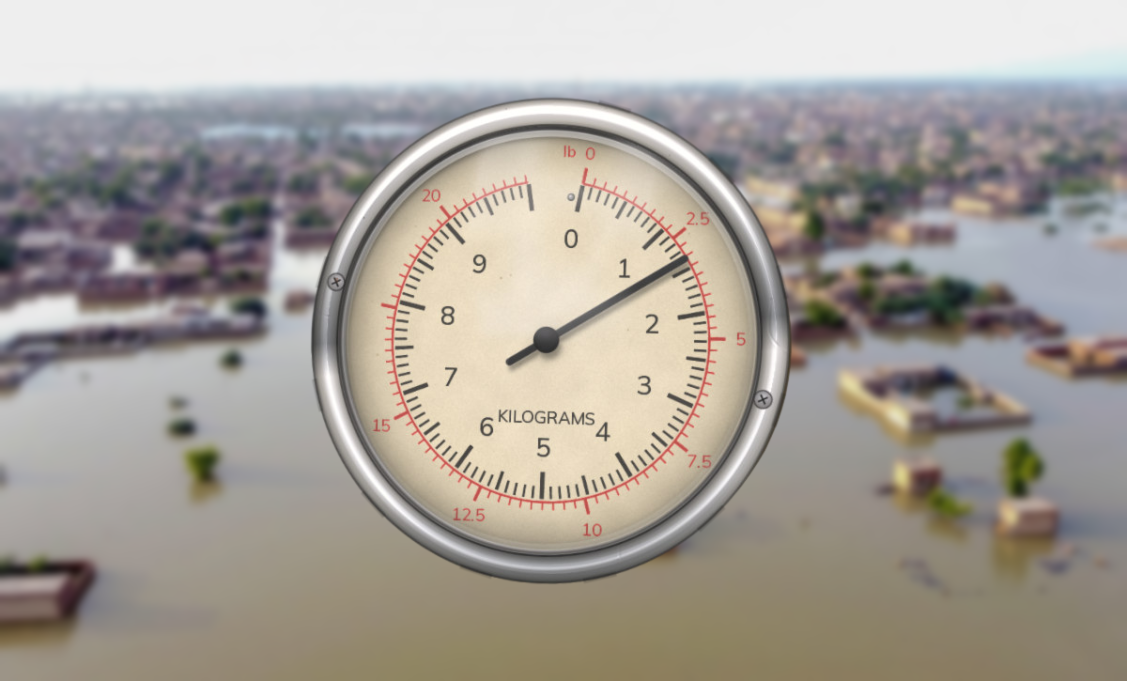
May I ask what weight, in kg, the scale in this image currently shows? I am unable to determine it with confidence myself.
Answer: 1.4 kg
